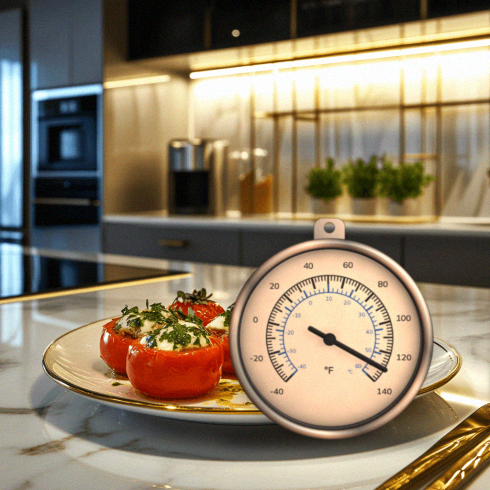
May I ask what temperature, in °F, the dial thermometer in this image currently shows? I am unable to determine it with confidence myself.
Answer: 130 °F
